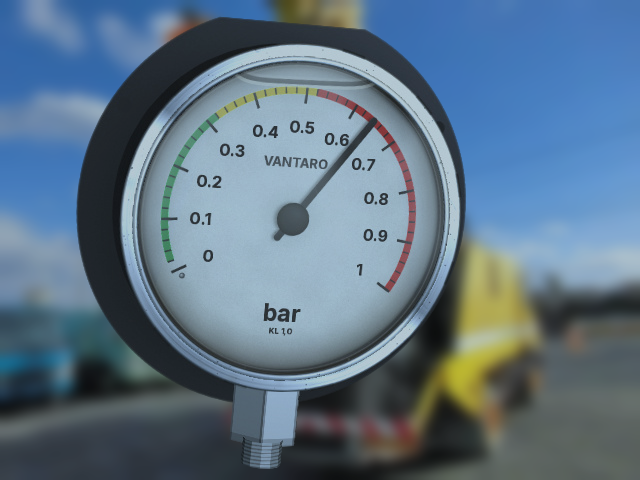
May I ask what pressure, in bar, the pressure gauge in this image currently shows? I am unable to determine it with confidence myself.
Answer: 0.64 bar
